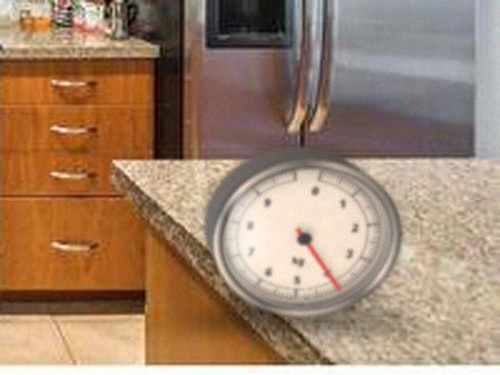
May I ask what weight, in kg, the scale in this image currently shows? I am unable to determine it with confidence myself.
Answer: 4 kg
